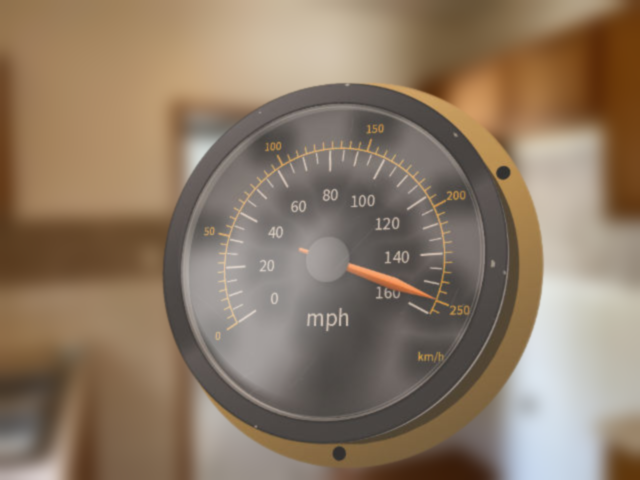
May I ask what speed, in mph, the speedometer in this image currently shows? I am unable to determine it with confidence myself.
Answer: 155 mph
